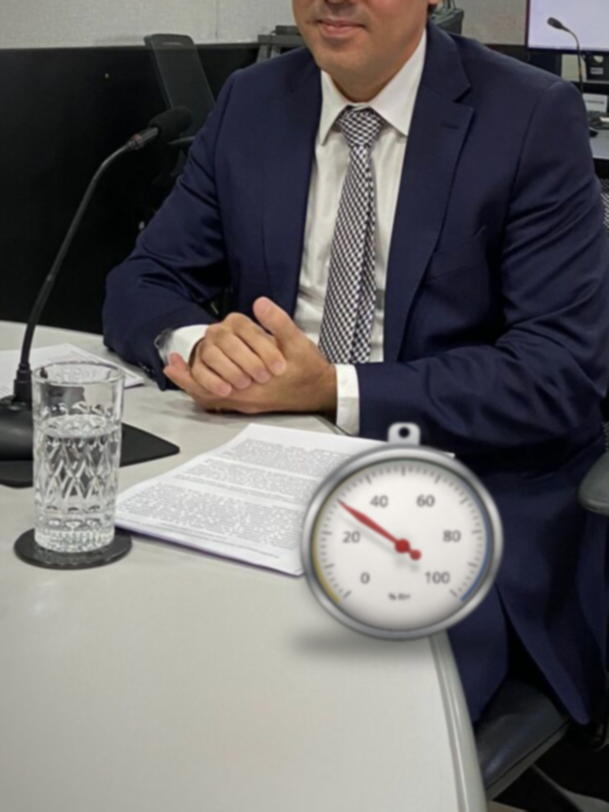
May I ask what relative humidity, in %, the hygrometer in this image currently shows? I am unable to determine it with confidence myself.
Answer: 30 %
